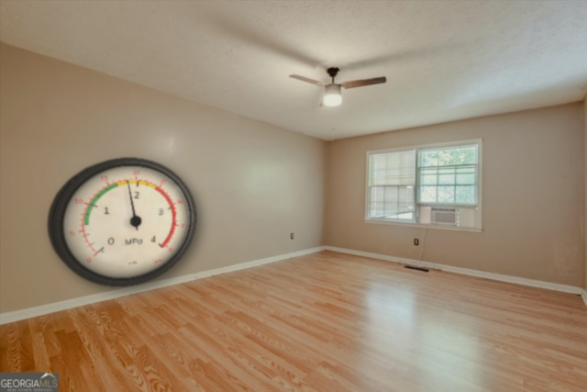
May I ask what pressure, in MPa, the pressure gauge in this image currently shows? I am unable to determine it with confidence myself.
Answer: 1.8 MPa
